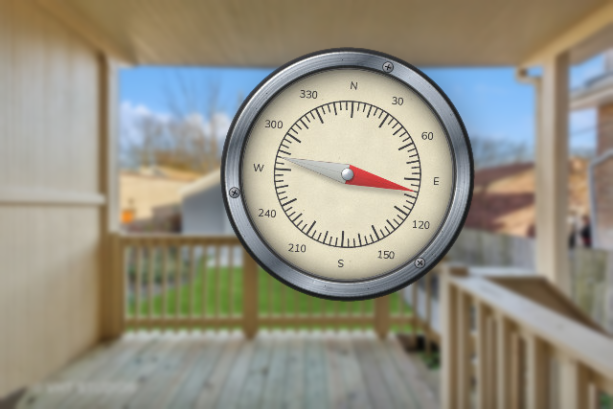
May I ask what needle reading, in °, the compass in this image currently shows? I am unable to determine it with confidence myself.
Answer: 100 °
